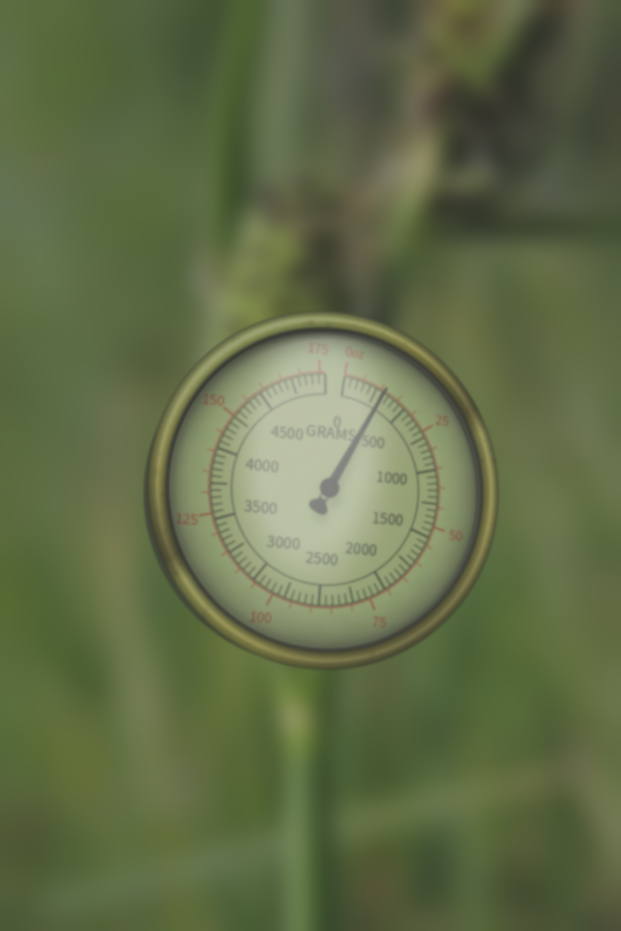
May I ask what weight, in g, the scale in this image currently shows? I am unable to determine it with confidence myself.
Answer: 300 g
